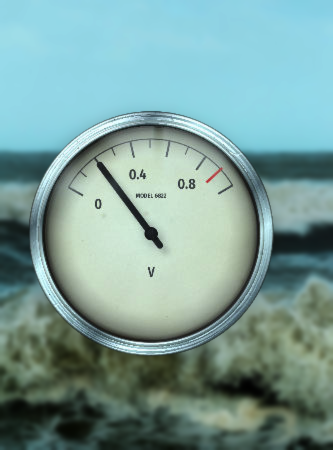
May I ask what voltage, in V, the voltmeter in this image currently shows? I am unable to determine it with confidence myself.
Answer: 0.2 V
